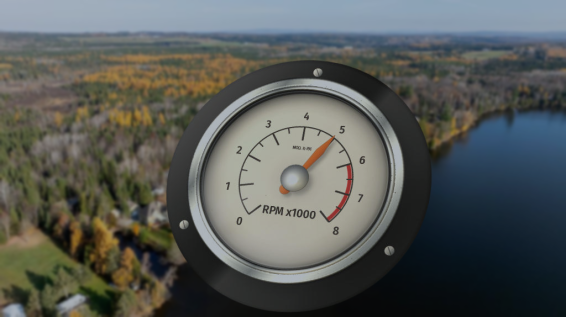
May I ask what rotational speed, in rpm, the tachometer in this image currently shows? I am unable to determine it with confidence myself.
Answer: 5000 rpm
